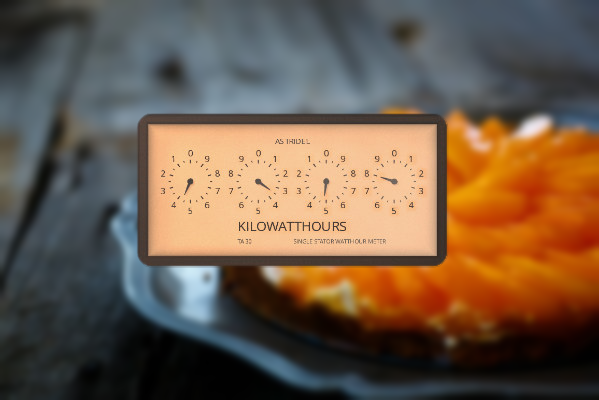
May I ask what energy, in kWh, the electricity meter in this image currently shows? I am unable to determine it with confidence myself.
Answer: 4348 kWh
